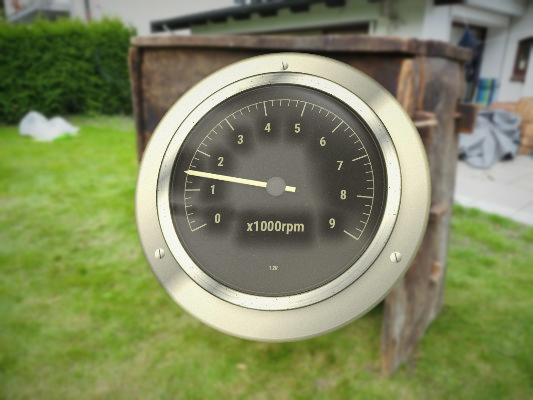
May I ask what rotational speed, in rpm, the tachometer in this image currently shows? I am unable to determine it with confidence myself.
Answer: 1400 rpm
